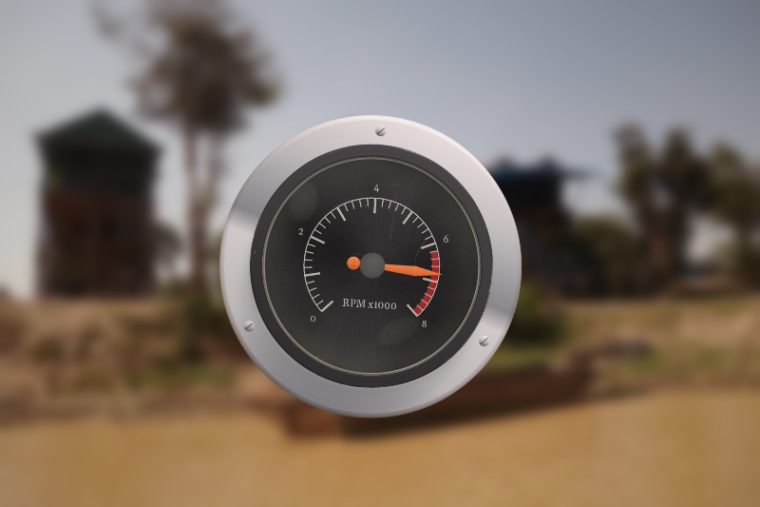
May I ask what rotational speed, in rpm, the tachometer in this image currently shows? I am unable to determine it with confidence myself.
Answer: 6800 rpm
